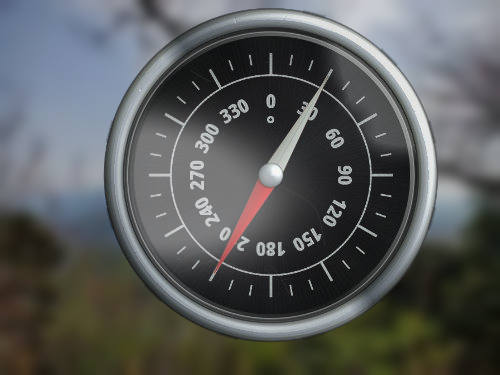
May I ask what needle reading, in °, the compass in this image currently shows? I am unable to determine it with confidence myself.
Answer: 210 °
